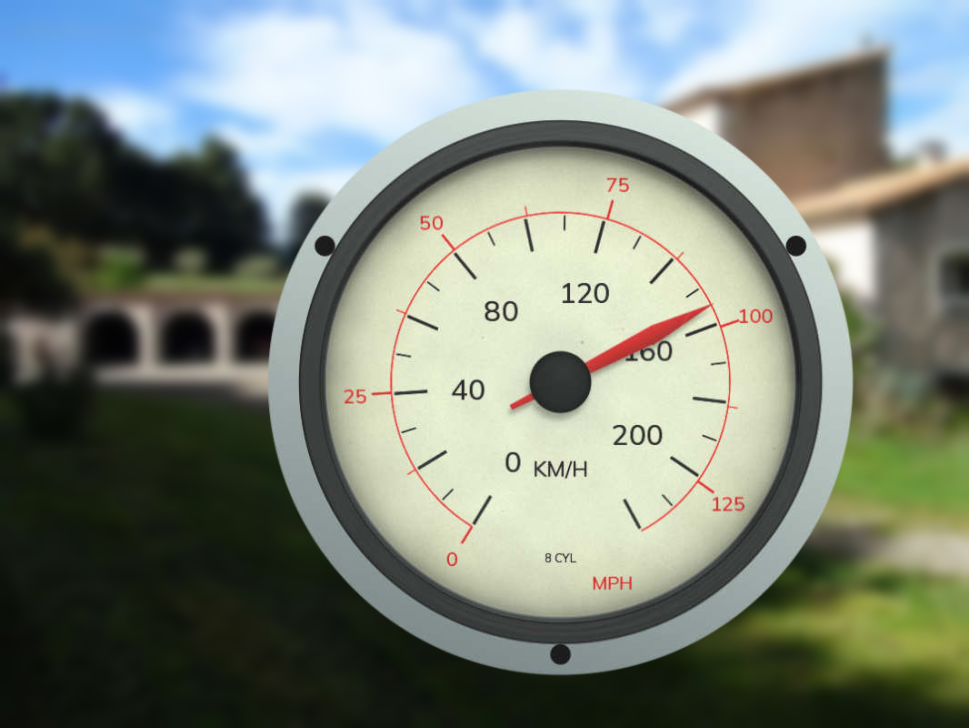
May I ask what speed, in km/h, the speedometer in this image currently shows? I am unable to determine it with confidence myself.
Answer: 155 km/h
